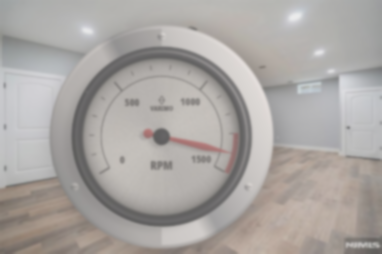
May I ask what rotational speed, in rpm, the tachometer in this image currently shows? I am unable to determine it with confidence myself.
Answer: 1400 rpm
